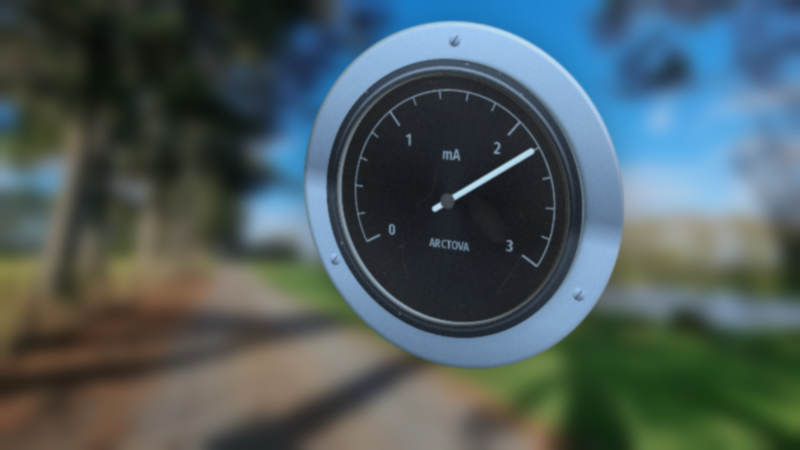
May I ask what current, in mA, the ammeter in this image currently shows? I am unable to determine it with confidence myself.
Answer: 2.2 mA
